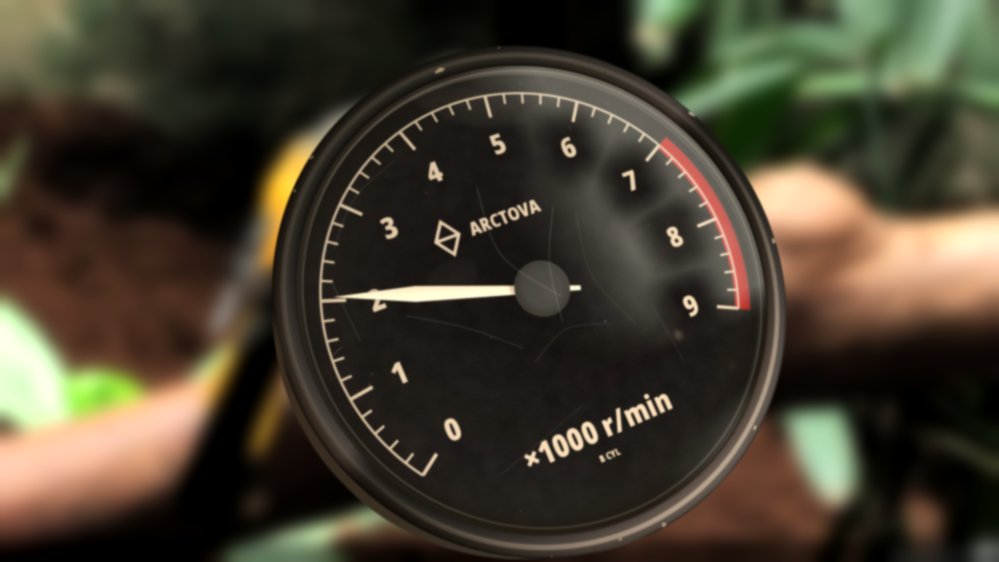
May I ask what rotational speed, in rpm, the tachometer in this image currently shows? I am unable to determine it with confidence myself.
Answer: 2000 rpm
